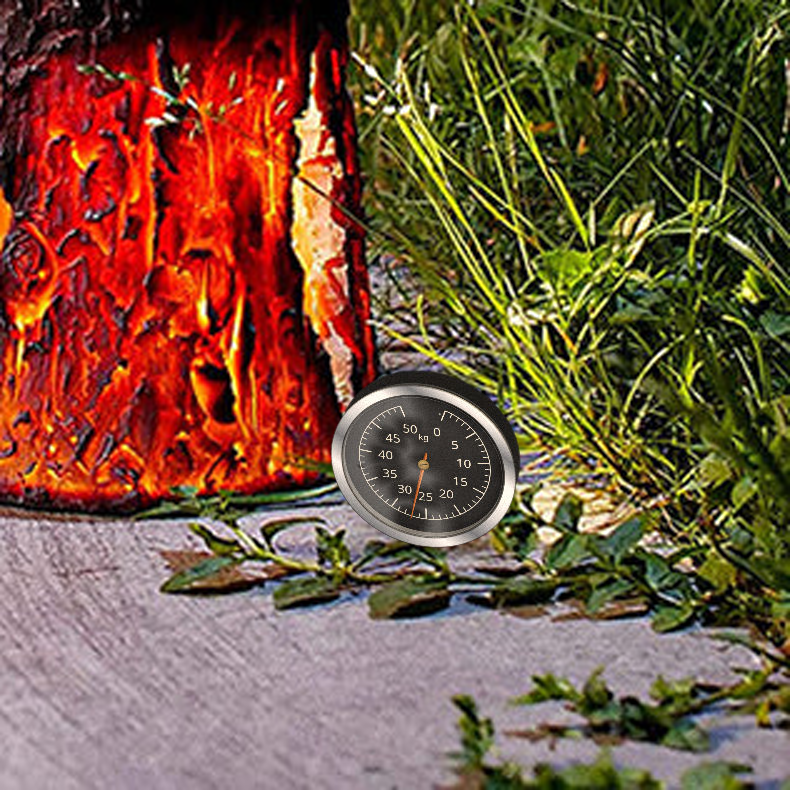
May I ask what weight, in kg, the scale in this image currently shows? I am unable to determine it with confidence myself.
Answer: 27 kg
